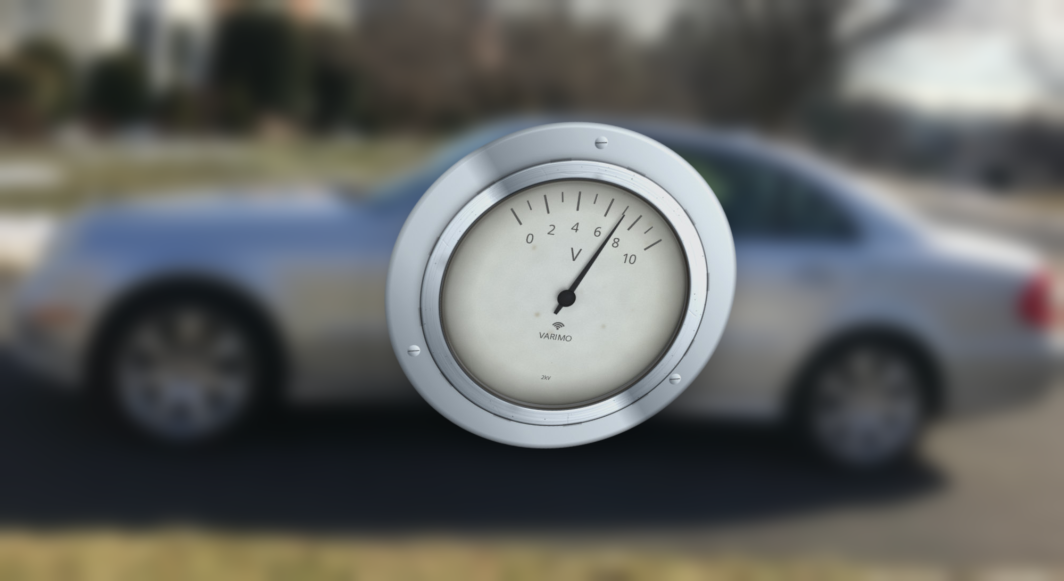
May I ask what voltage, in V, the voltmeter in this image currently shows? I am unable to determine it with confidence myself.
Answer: 7 V
